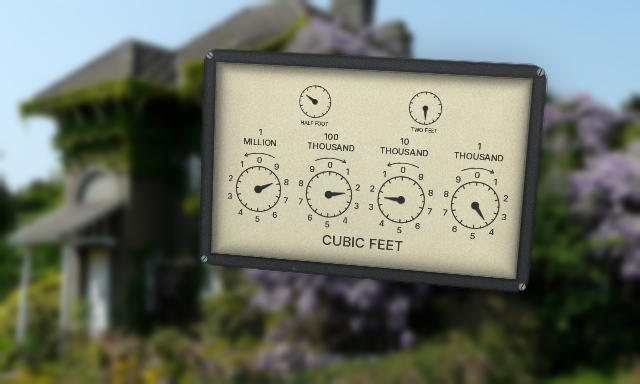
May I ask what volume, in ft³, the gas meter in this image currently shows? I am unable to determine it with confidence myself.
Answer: 822400 ft³
